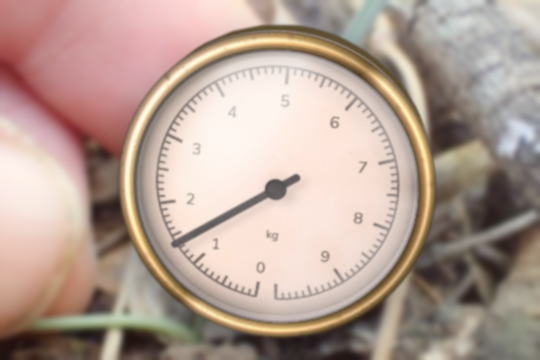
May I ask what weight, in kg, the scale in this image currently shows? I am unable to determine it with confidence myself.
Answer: 1.4 kg
